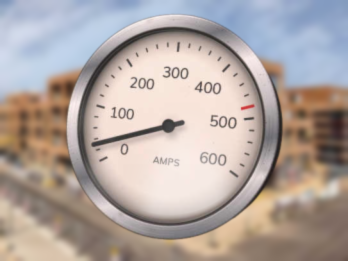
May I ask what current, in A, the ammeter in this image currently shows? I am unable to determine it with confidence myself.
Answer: 30 A
